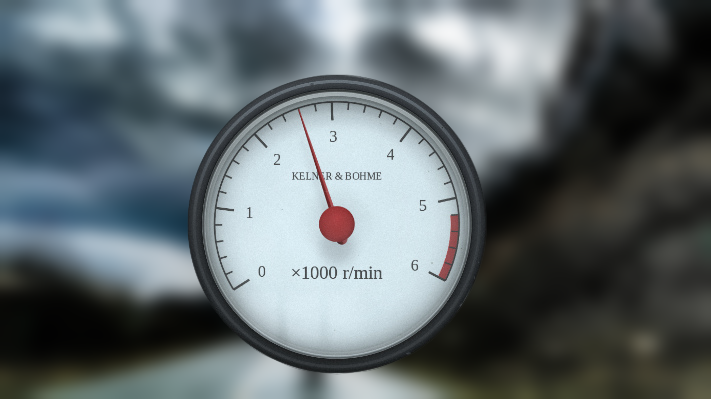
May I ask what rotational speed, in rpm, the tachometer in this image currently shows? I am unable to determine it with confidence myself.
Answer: 2600 rpm
